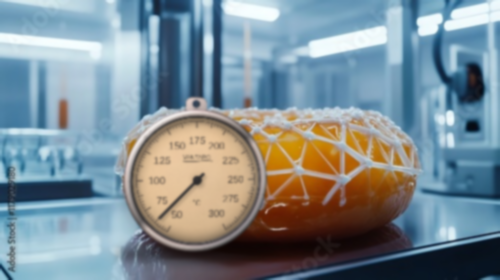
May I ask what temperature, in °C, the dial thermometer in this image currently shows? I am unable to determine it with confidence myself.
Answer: 62.5 °C
